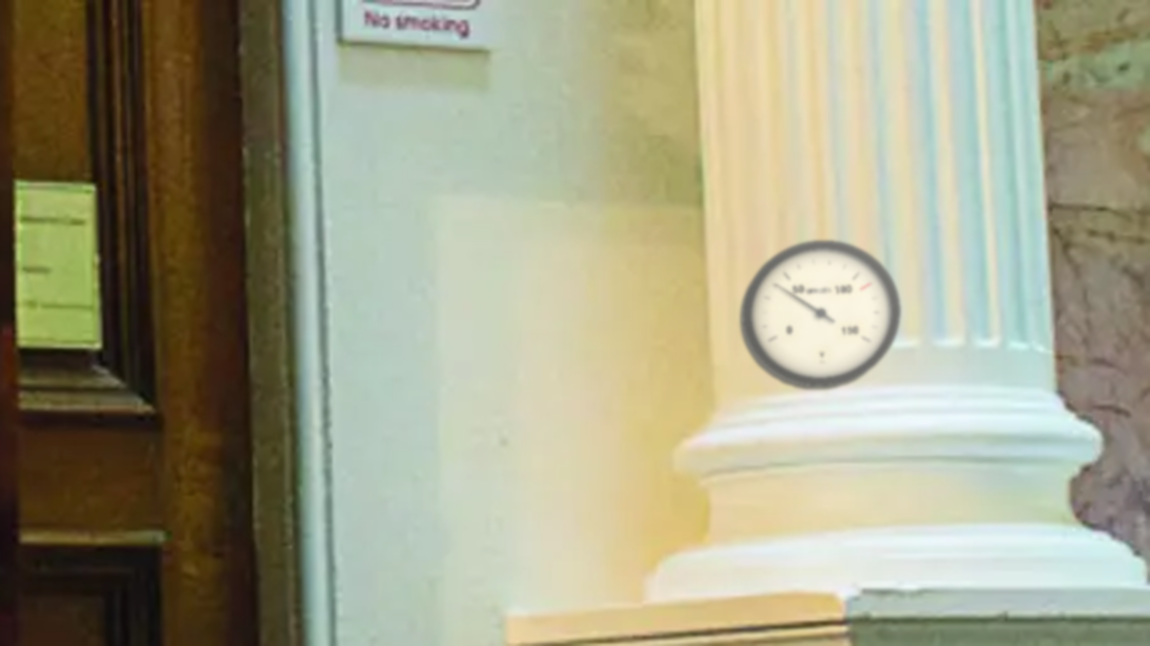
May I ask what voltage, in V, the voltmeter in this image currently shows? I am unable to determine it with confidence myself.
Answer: 40 V
